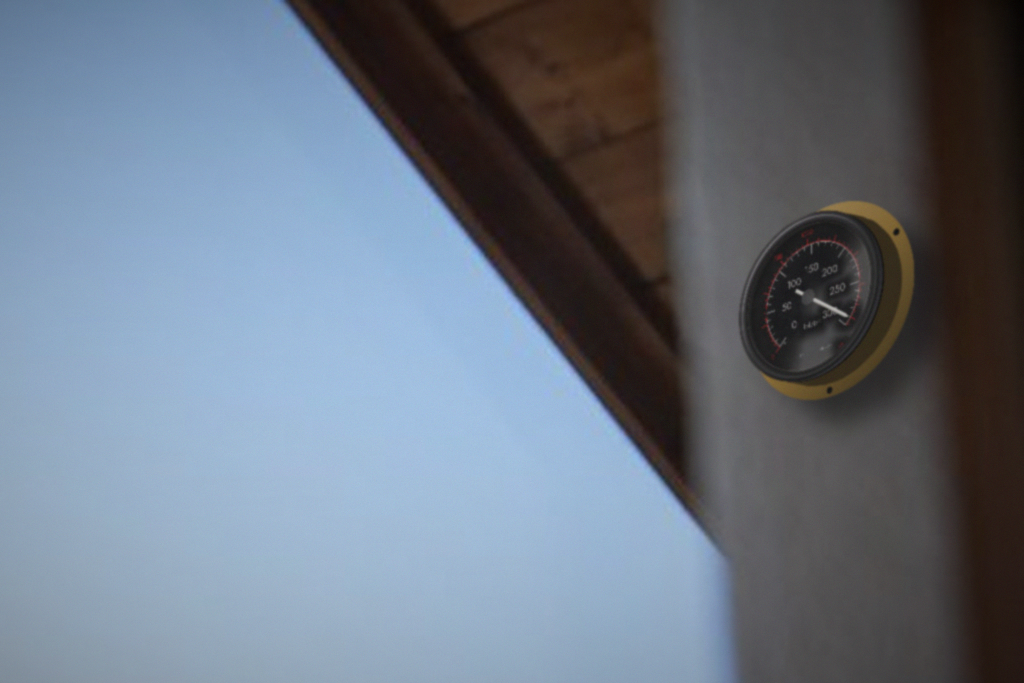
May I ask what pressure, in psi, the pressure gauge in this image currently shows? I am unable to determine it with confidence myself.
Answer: 290 psi
